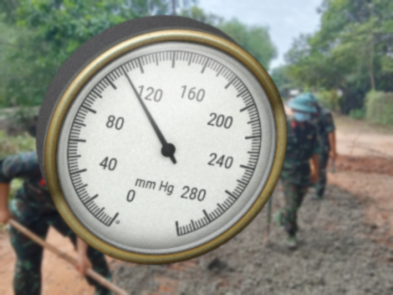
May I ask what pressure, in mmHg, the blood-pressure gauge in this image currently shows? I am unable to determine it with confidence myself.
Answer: 110 mmHg
